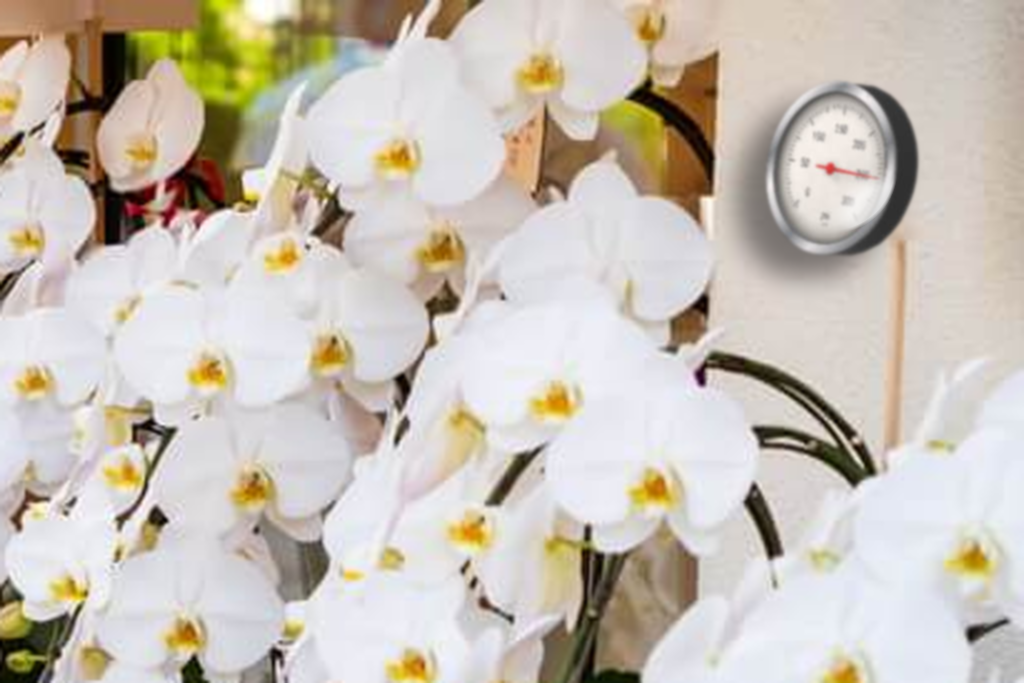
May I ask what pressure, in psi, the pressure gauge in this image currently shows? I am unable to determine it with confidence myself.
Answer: 250 psi
